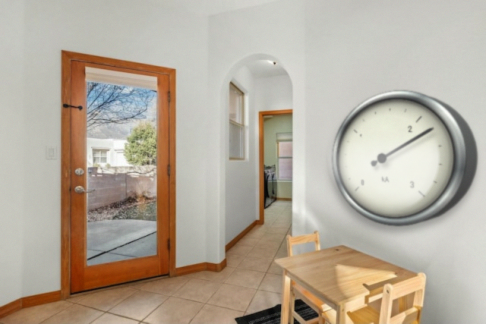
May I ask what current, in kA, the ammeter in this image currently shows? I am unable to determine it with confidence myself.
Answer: 2.2 kA
